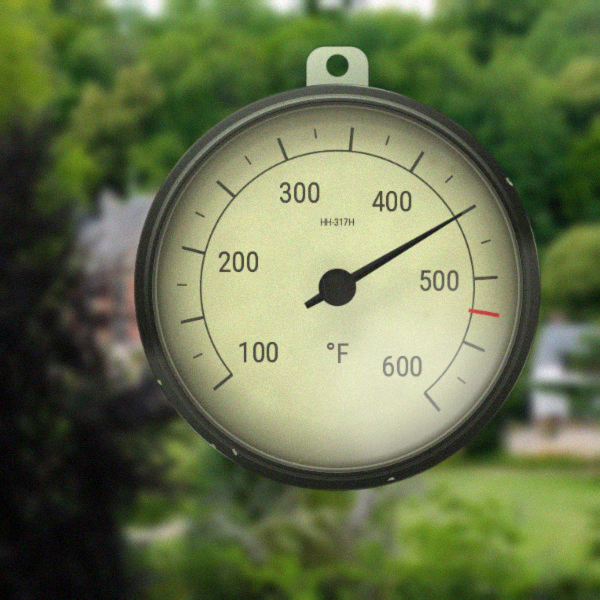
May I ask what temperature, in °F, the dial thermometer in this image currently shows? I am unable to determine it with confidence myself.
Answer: 450 °F
